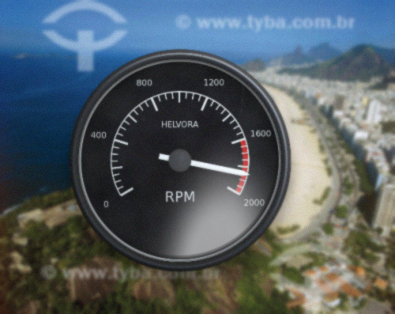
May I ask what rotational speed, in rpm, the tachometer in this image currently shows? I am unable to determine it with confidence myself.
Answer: 1850 rpm
